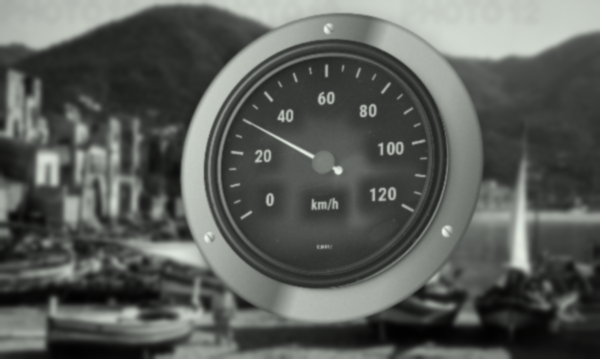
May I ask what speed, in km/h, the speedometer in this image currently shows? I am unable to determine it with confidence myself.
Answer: 30 km/h
